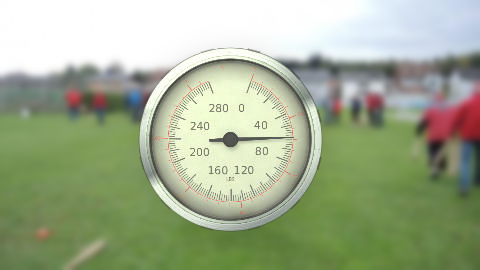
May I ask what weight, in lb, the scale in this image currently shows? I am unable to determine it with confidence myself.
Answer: 60 lb
